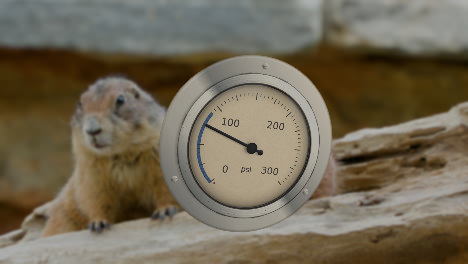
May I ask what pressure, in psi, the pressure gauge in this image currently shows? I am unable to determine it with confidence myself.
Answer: 75 psi
